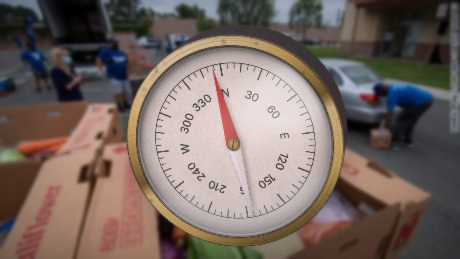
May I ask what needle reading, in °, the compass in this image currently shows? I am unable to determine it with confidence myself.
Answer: 355 °
